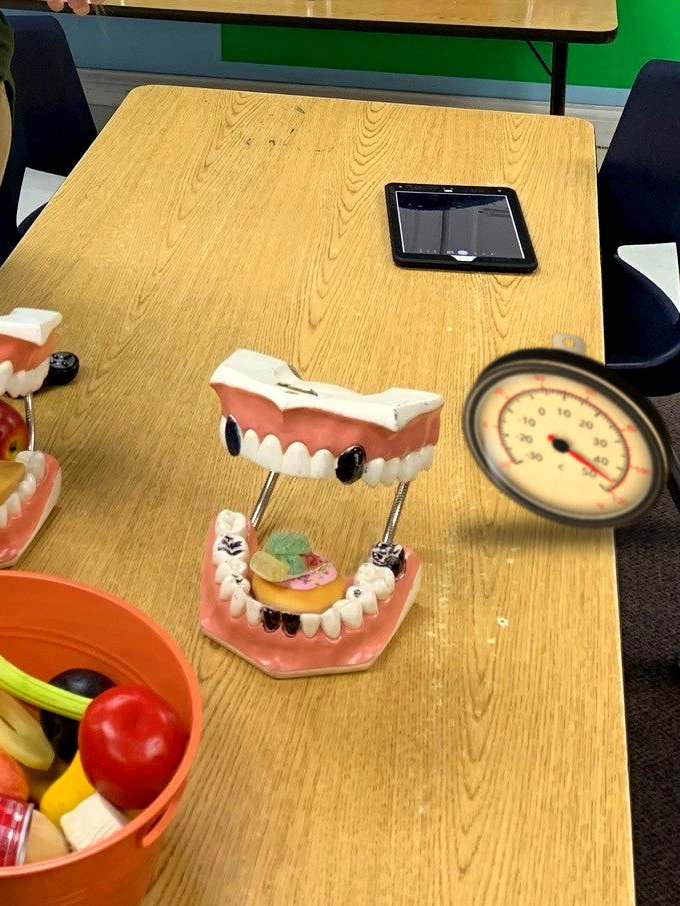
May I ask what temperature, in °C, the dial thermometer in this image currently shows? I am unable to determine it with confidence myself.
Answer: 45 °C
